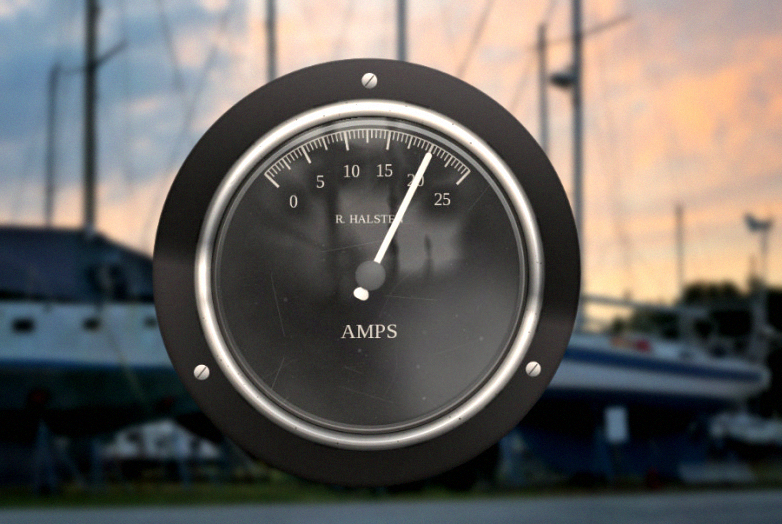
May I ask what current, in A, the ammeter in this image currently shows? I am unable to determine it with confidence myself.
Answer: 20 A
